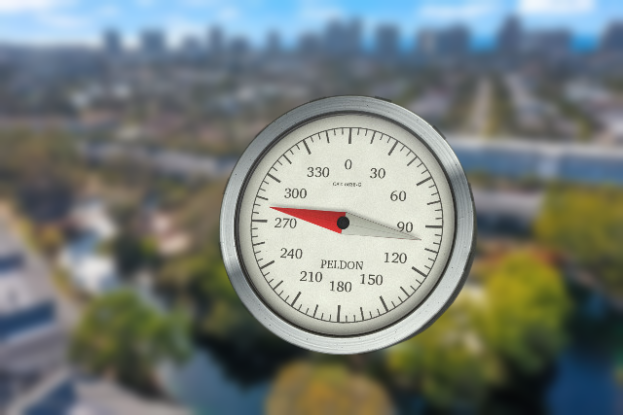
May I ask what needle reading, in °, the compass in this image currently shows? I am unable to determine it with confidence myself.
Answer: 280 °
